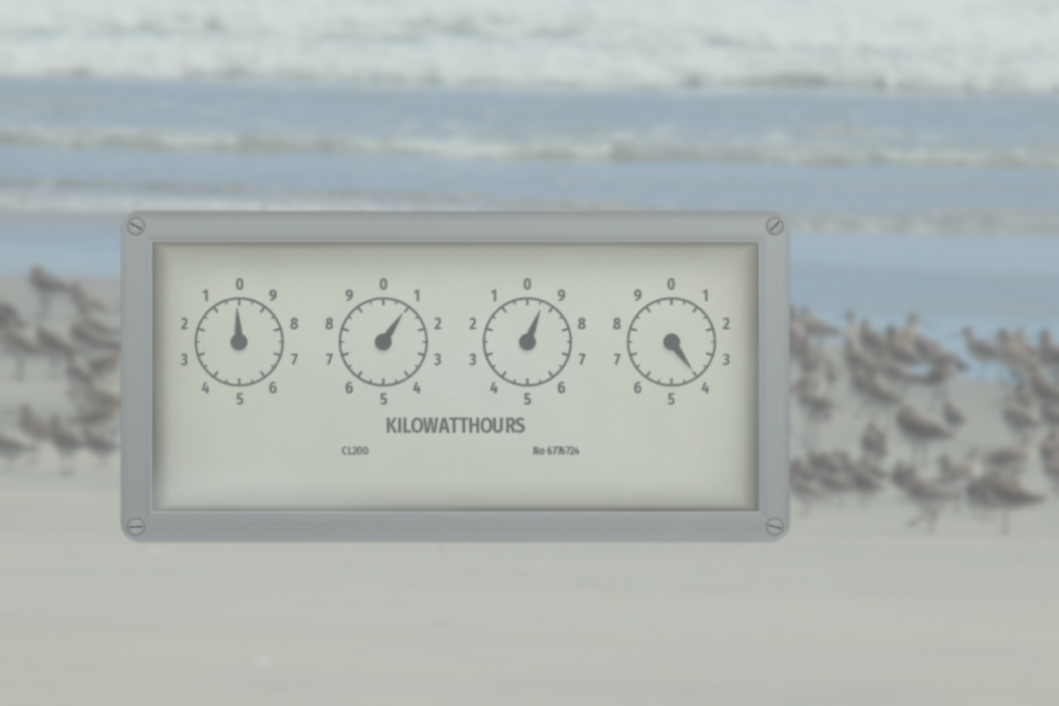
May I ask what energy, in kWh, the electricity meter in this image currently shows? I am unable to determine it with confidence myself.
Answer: 94 kWh
